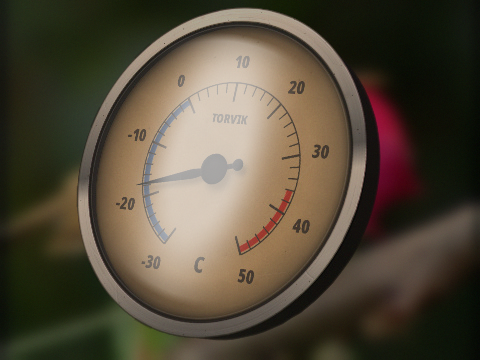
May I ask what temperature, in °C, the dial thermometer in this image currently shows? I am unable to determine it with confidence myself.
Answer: -18 °C
